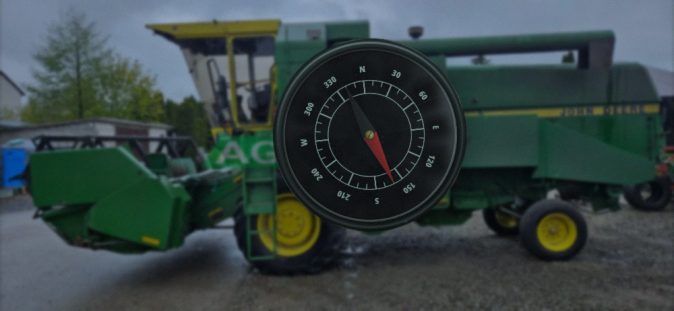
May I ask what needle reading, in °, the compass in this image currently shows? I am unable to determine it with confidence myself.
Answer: 160 °
